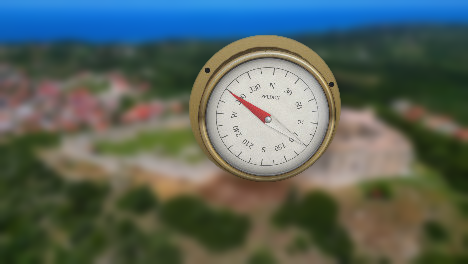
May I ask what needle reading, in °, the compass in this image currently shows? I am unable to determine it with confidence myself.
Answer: 300 °
